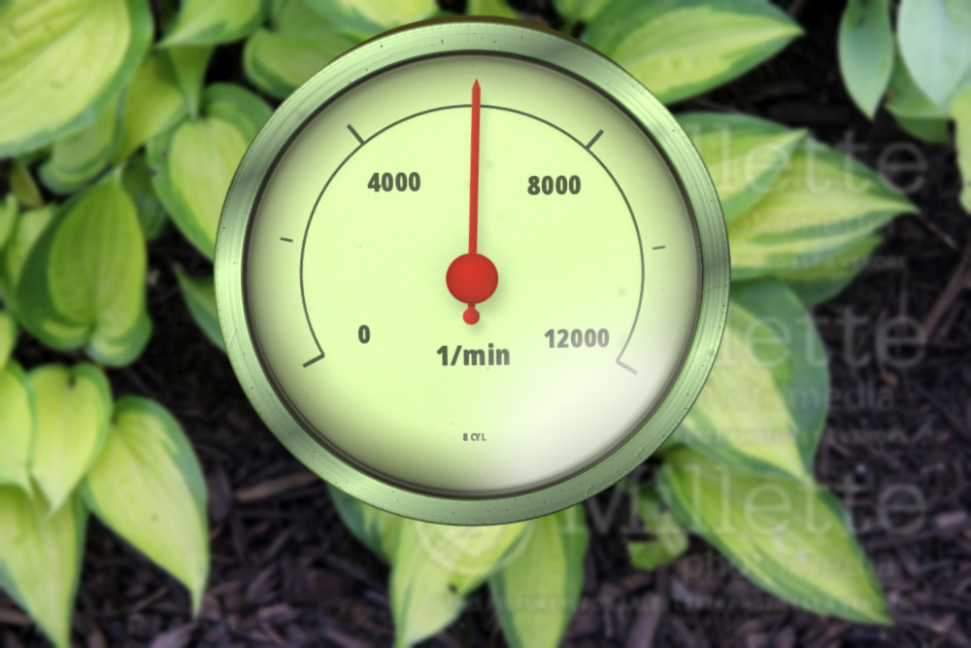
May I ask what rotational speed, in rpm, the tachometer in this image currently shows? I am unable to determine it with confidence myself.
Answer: 6000 rpm
